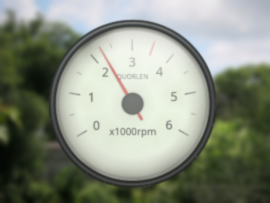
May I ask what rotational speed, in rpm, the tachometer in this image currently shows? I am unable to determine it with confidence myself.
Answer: 2250 rpm
